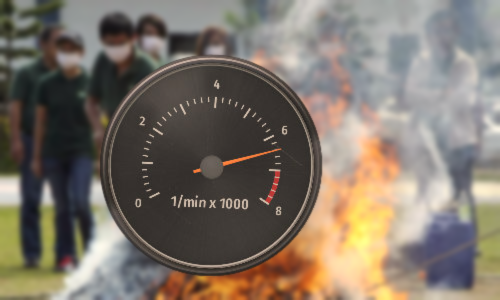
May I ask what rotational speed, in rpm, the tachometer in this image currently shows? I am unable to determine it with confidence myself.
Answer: 6400 rpm
